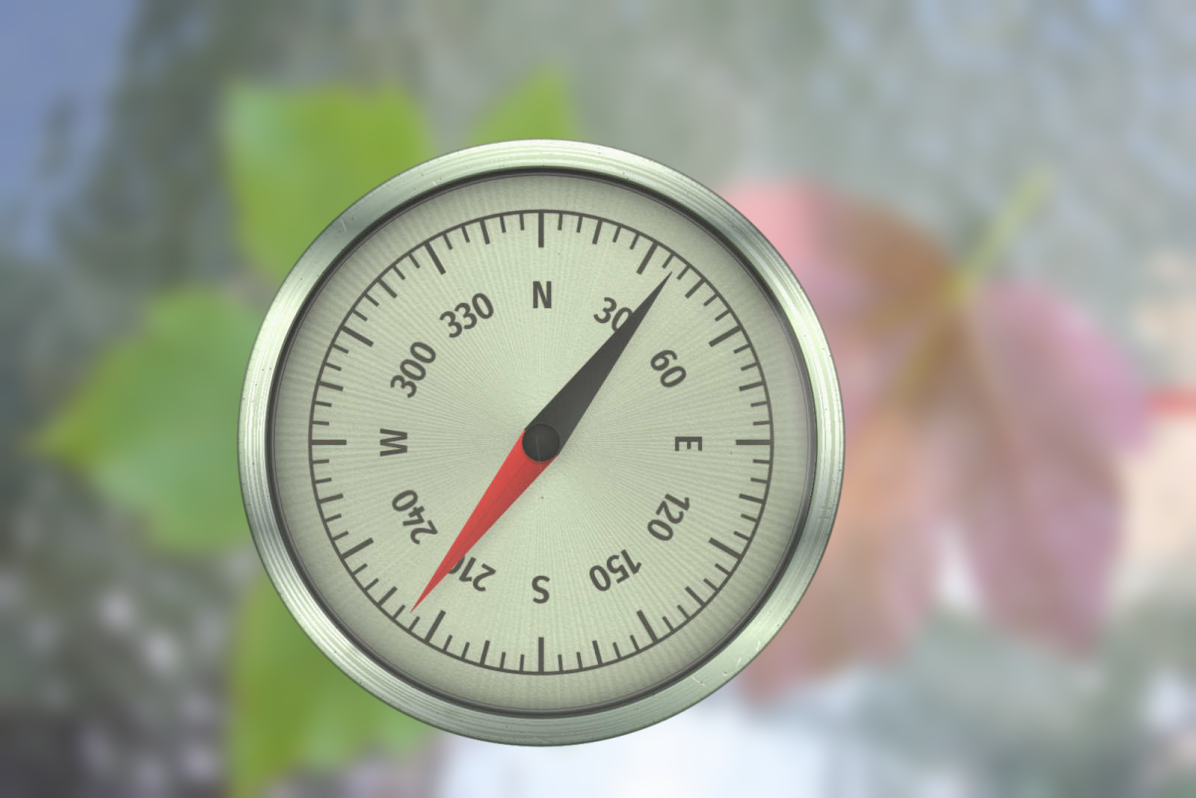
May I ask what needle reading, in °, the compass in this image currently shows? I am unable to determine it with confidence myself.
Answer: 217.5 °
